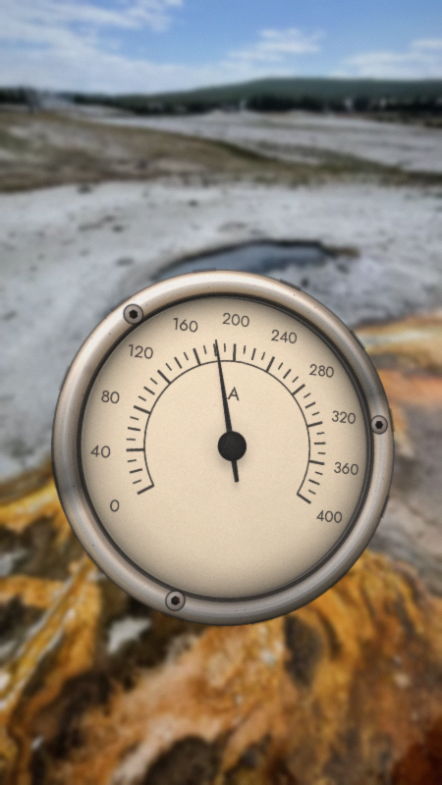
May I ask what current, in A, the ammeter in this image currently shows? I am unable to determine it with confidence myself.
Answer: 180 A
